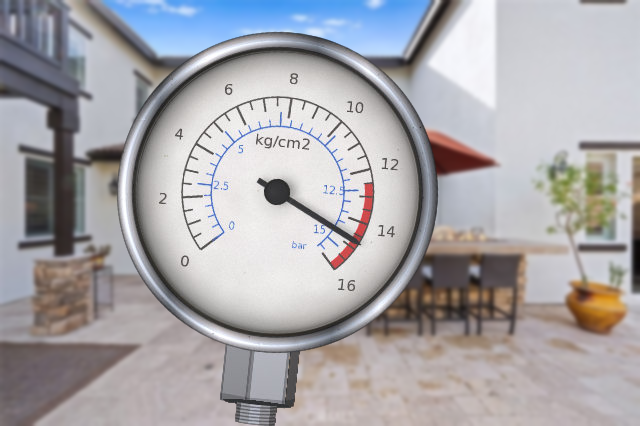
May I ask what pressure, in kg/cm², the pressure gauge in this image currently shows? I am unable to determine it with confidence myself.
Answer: 14.75 kg/cm²
